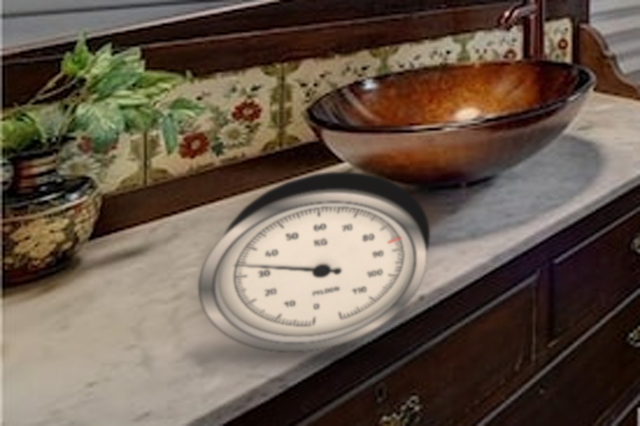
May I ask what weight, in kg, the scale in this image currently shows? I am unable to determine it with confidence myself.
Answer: 35 kg
